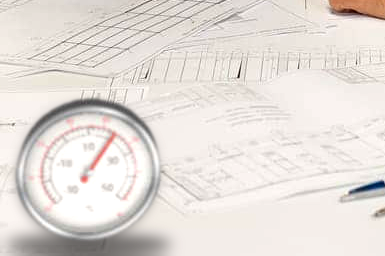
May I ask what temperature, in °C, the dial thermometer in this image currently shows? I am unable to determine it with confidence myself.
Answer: 20 °C
